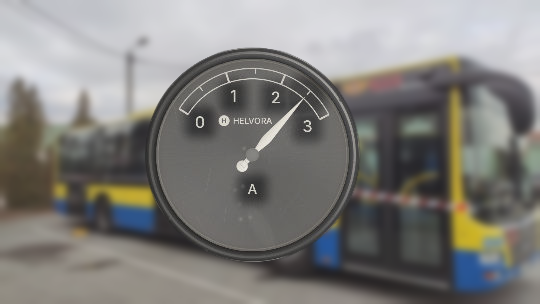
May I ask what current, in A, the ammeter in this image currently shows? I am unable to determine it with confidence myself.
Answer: 2.5 A
